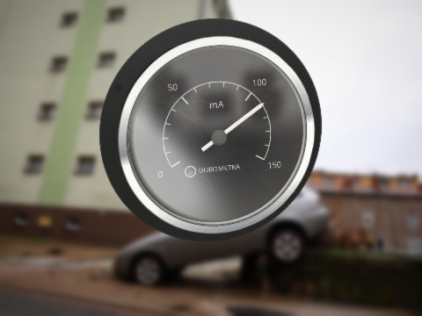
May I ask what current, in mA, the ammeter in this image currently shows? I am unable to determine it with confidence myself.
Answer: 110 mA
